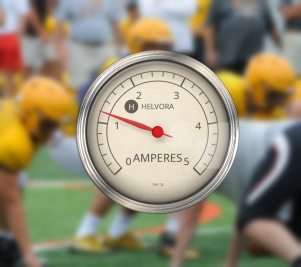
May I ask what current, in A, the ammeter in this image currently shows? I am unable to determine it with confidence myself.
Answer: 1.2 A
